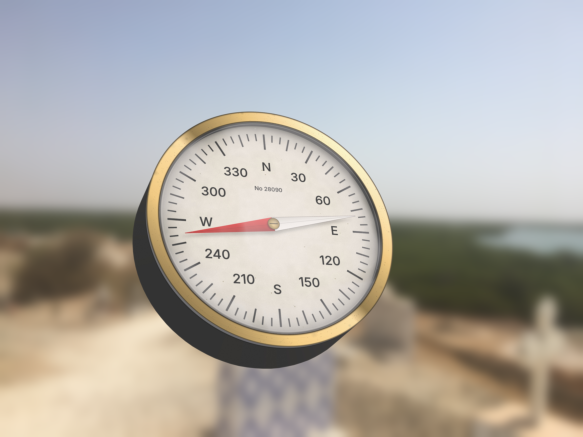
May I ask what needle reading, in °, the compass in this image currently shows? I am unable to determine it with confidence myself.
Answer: 260 °
